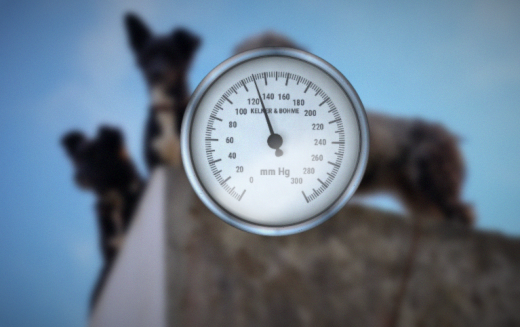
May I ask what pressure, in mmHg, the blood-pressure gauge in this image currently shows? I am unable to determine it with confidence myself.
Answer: 130 mmHg
